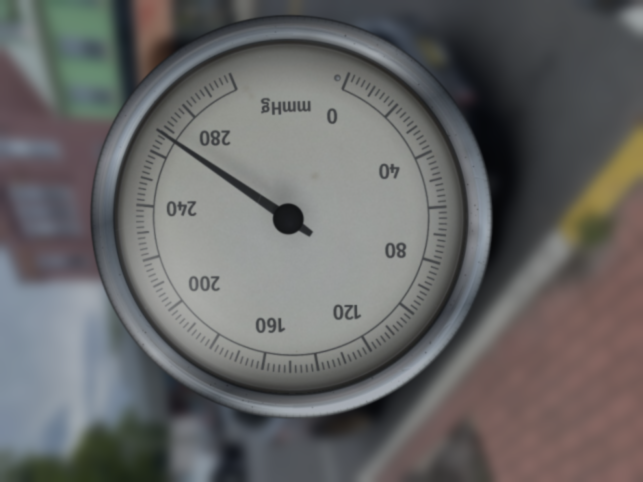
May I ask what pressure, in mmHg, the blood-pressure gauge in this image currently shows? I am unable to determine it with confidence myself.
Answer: 268 mmHg
